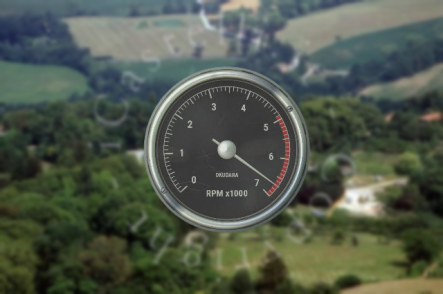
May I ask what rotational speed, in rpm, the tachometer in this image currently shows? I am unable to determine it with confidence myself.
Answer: 6700 rpm
